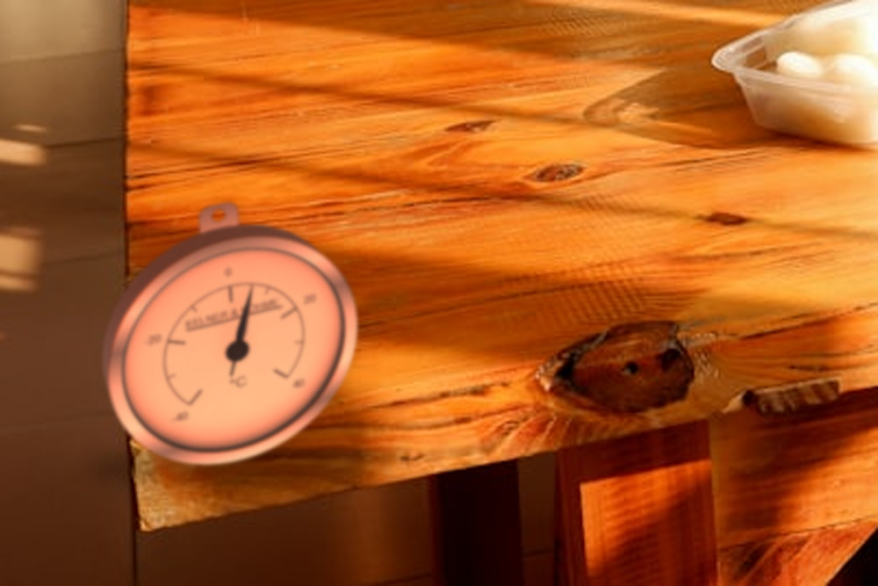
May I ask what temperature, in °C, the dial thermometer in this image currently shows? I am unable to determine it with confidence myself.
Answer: 5 °C
